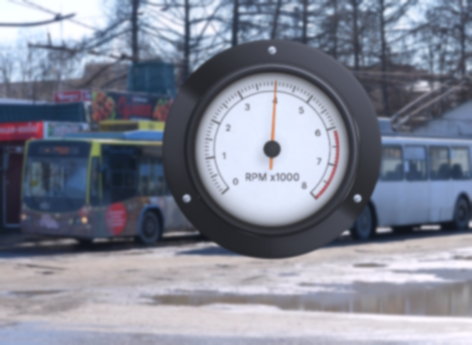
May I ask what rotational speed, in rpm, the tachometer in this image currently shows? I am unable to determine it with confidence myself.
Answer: 4000 rpm
